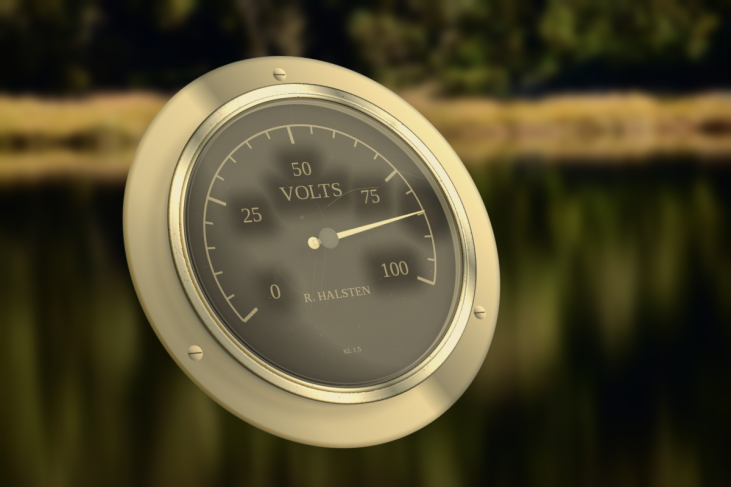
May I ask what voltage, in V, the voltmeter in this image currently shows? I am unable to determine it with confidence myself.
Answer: 85 V
